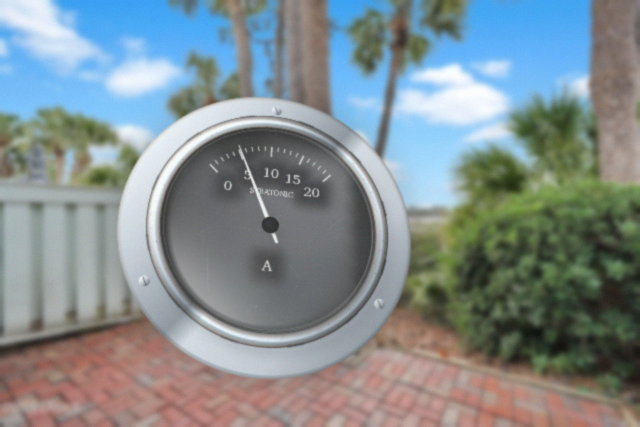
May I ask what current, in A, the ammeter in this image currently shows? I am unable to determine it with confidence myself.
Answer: 5 A
